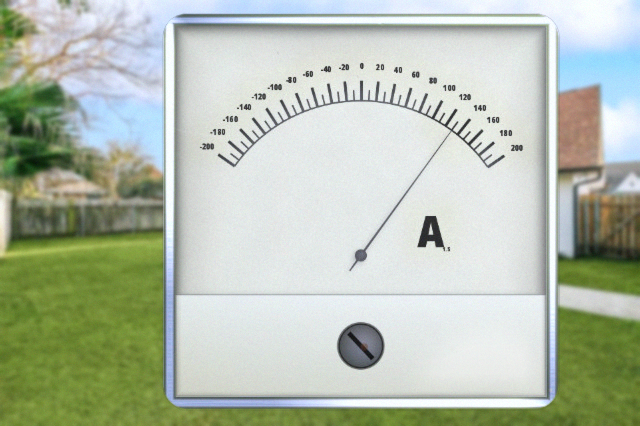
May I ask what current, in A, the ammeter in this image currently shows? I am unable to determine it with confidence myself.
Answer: 130 A
